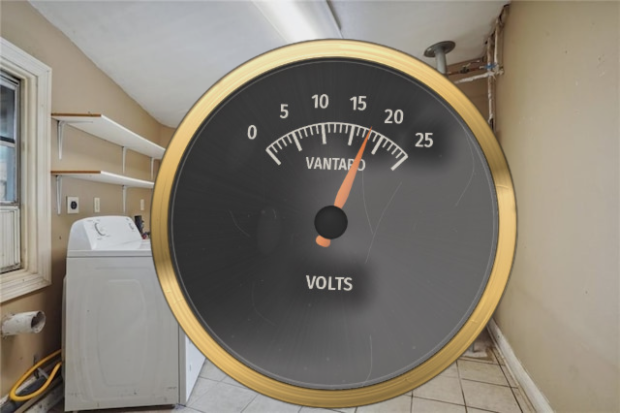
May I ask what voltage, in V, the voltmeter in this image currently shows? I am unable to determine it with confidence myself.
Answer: 18 V
